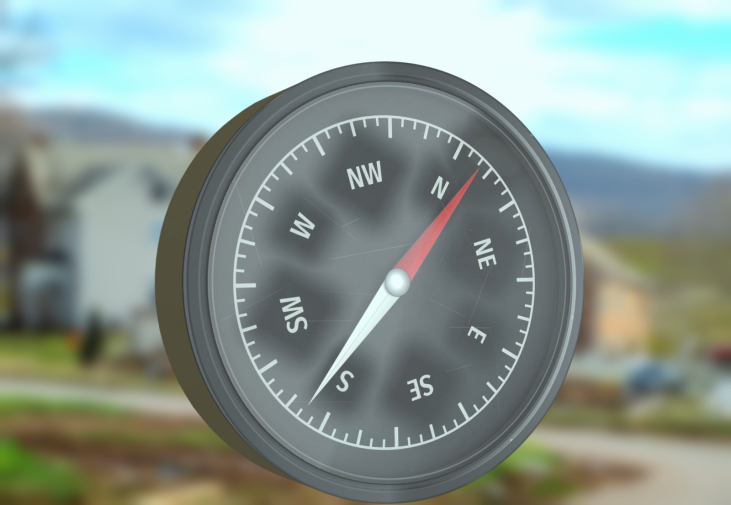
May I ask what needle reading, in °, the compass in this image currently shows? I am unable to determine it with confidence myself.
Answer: 10 °
